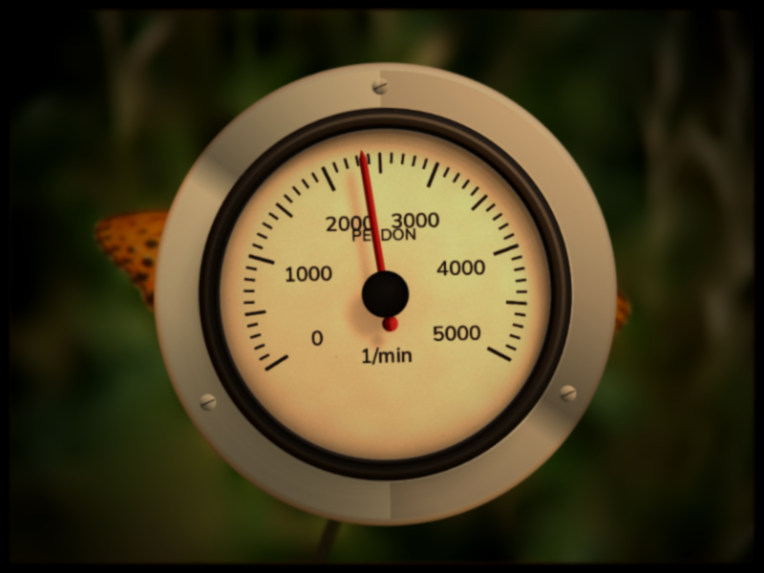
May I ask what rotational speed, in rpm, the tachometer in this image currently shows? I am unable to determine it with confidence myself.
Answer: 2350 rpm
